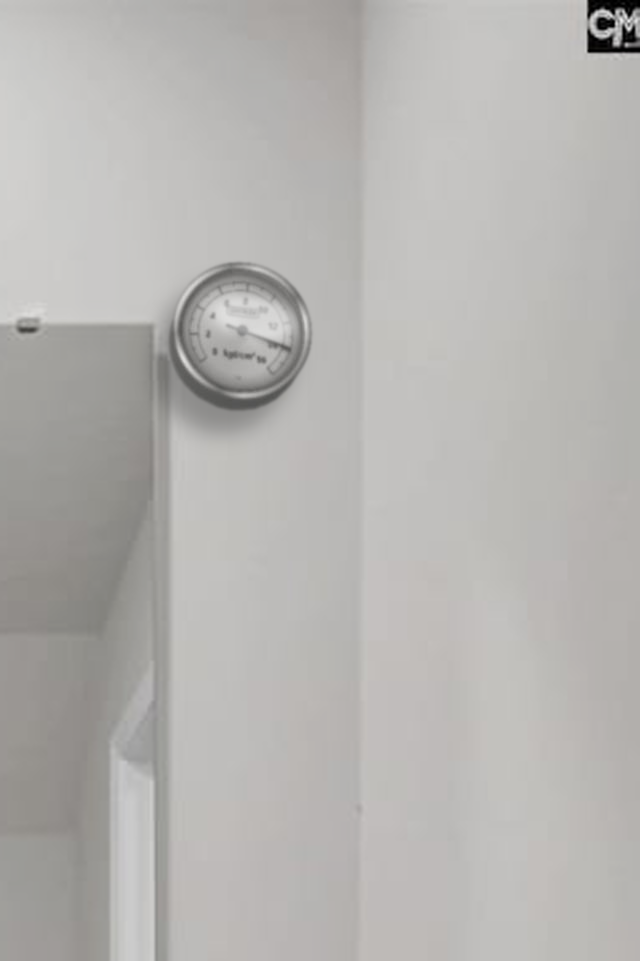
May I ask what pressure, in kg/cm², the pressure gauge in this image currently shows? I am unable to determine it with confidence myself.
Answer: 14 kg/cm²
